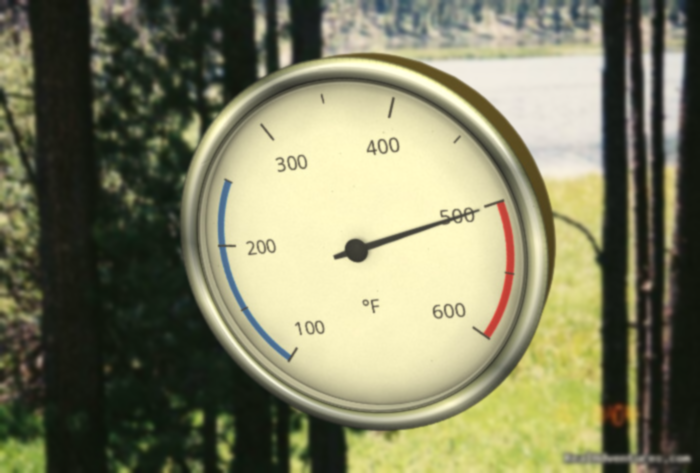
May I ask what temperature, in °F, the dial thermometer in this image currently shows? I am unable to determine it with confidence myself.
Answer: 500 °F
